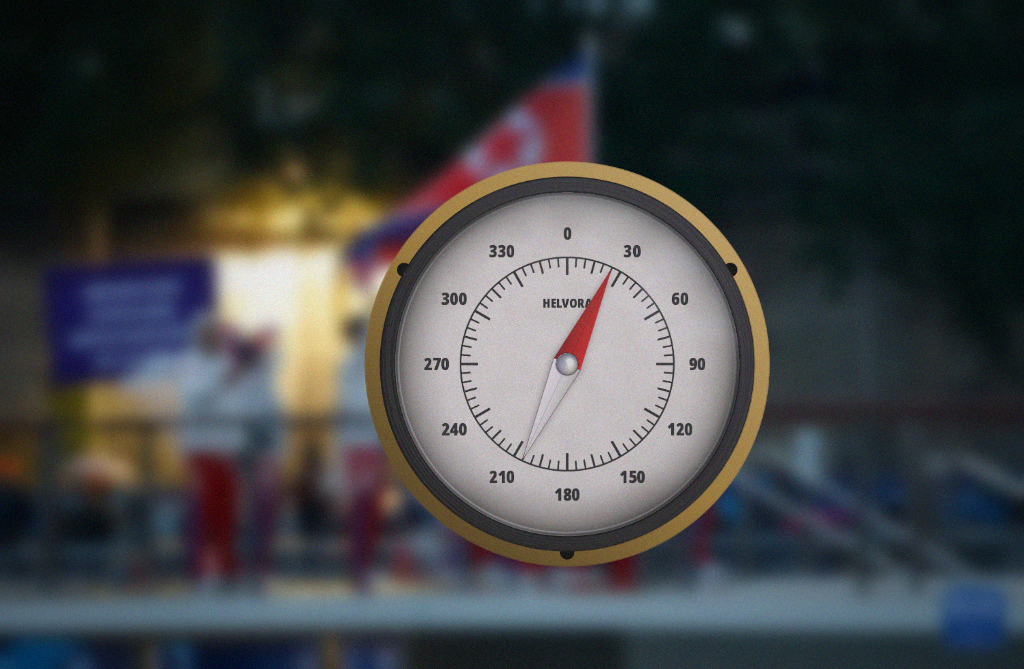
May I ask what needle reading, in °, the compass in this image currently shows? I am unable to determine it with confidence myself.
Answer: 25 °
